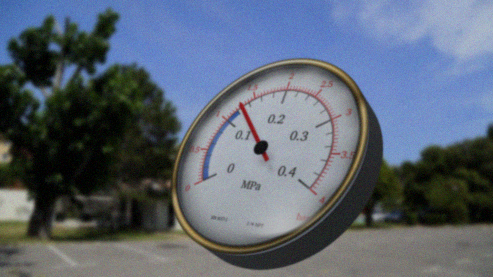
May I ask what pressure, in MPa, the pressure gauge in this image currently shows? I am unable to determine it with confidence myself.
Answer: 0.13 MPa
